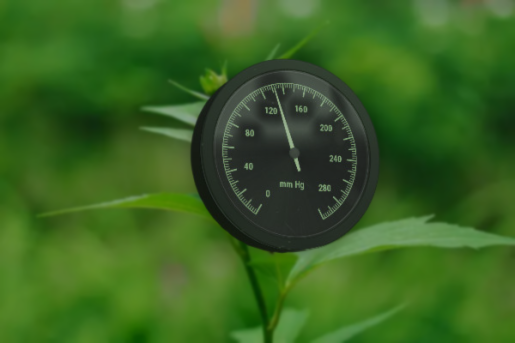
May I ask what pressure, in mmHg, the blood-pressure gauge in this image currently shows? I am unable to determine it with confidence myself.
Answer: 130 mmHg
